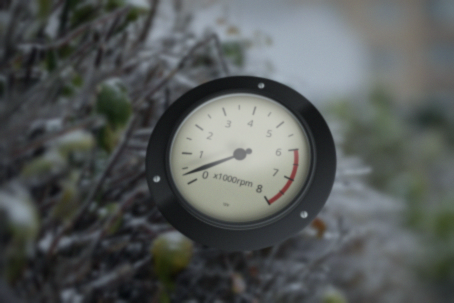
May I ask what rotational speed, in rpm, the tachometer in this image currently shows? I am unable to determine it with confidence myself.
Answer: 250 rpm
